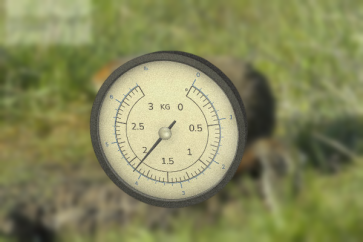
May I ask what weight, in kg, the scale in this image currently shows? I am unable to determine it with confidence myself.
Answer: 1.9 kg
